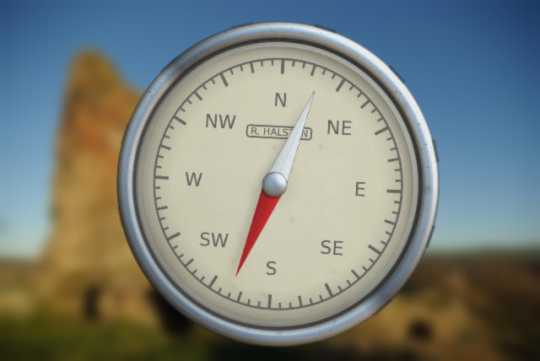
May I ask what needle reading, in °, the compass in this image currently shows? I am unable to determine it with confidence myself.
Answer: 200 °
